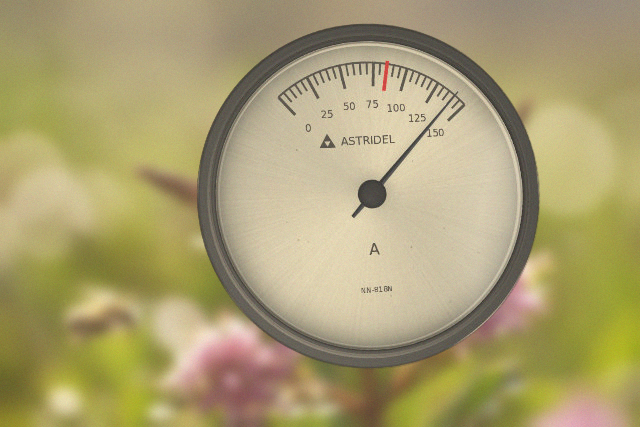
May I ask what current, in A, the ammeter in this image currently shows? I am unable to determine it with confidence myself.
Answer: 140 A
